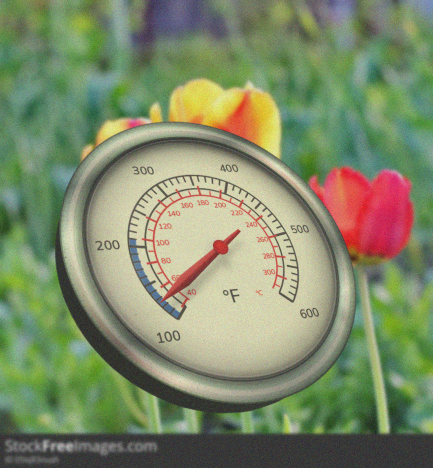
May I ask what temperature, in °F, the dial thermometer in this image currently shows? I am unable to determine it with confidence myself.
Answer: 125 °F
